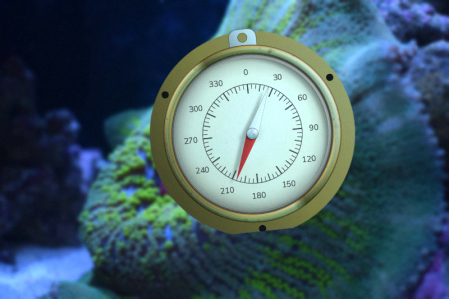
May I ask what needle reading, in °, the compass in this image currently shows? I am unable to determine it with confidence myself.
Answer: 205 °
